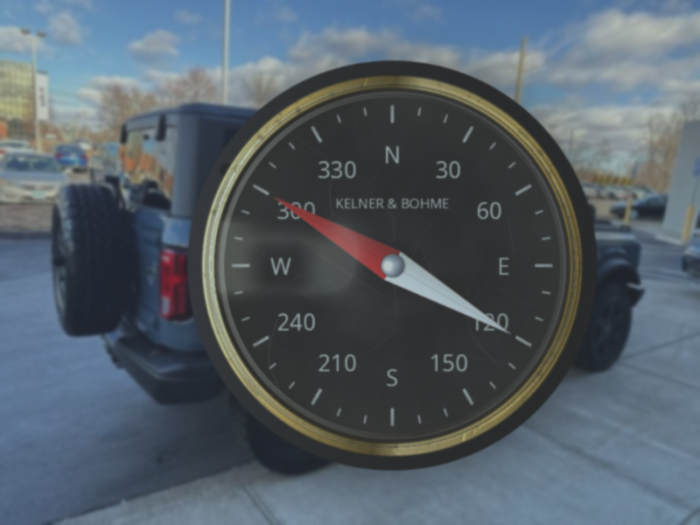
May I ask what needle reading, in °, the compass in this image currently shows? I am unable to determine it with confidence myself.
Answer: 300 °
